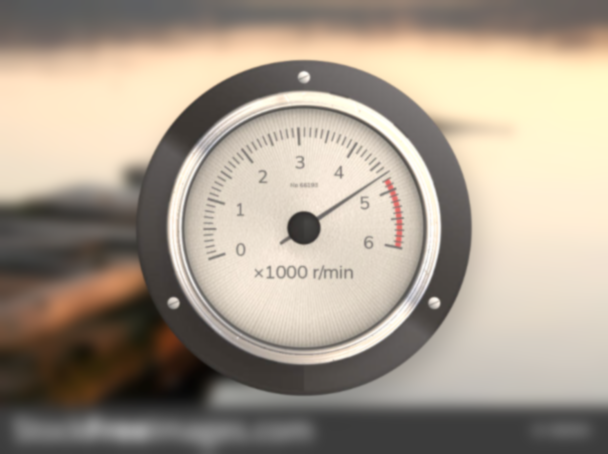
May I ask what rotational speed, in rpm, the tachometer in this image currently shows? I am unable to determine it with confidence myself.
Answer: 4700 rpm
